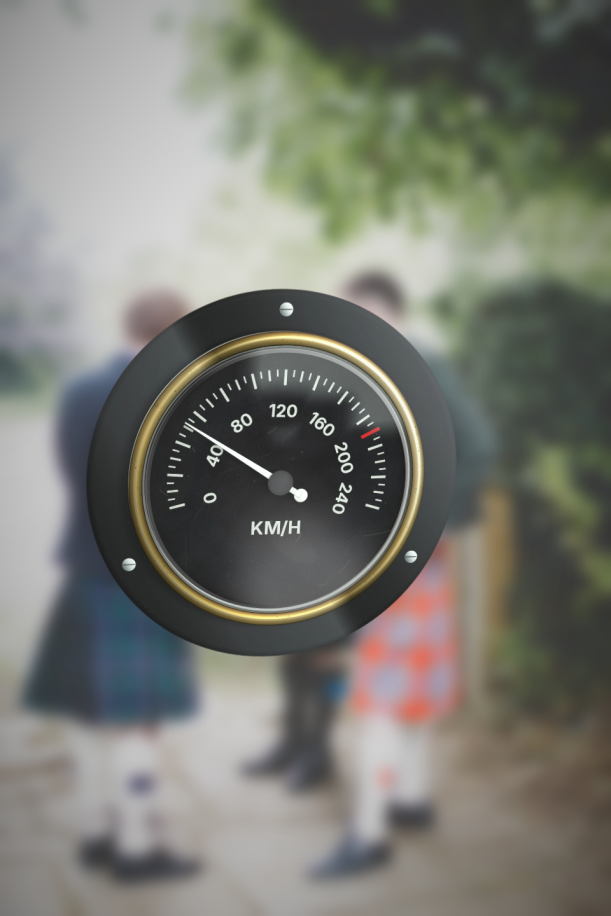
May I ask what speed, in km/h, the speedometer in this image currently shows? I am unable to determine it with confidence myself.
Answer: 52.5 km/h
